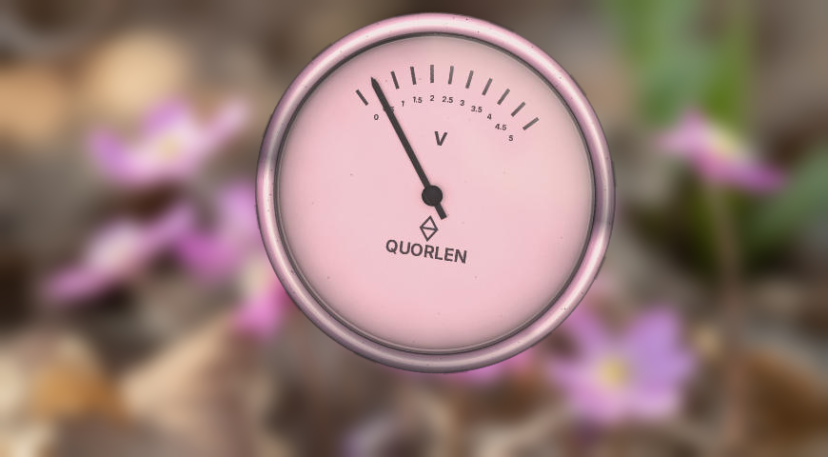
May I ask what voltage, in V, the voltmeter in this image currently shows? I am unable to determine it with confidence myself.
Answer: 0.5 V
